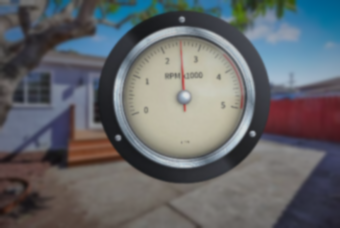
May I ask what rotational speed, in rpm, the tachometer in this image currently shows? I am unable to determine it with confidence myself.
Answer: 2500 rpm
